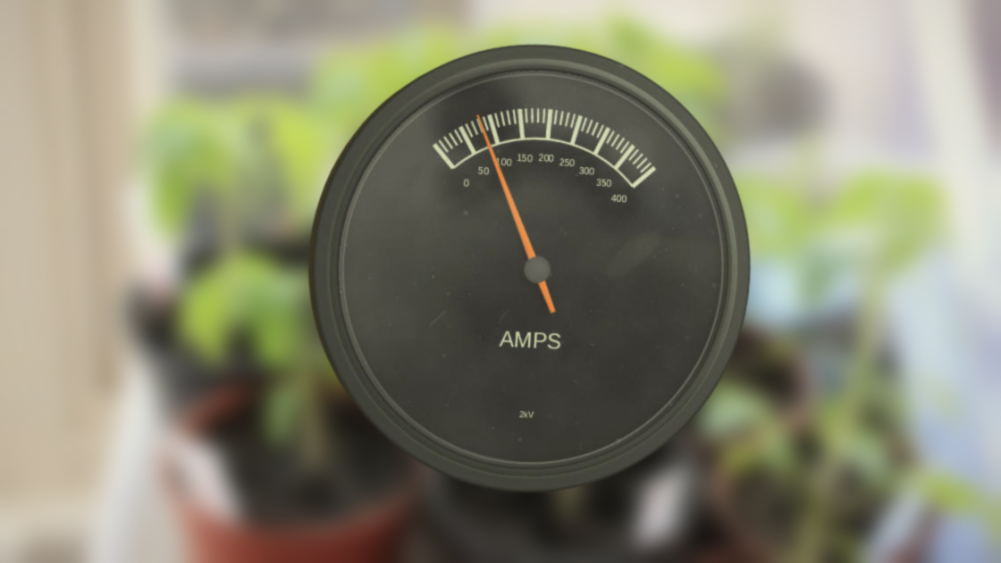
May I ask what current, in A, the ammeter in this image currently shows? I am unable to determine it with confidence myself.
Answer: 80 A
